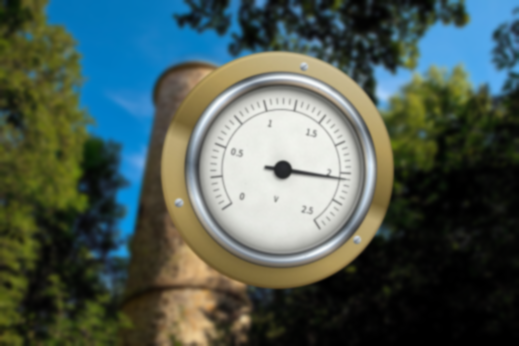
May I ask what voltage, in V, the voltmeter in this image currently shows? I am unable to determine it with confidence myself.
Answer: 2.05 V
